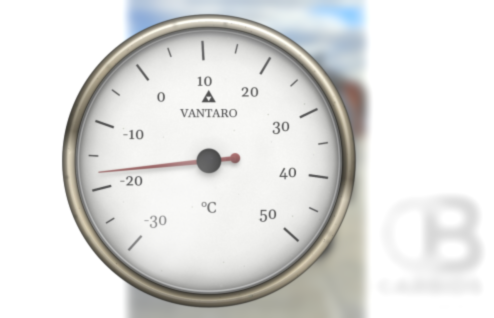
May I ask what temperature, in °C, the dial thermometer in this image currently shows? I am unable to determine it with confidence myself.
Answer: -17.5 °C
